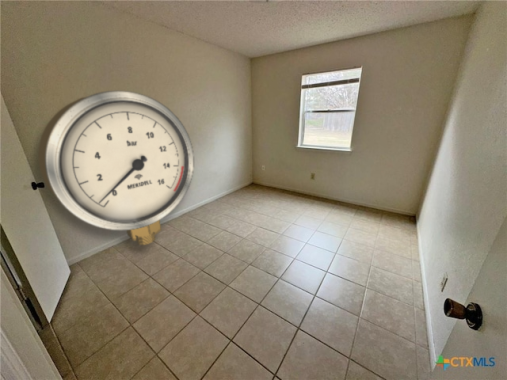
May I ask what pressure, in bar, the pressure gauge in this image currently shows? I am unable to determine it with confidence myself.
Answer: 0.5 bar
